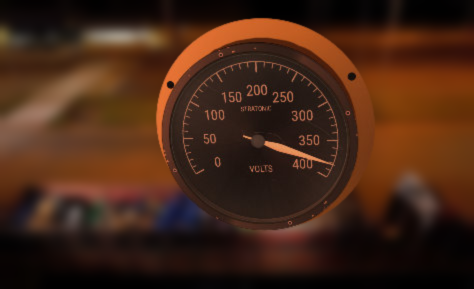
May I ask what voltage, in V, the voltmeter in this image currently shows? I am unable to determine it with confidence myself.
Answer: 380 V
